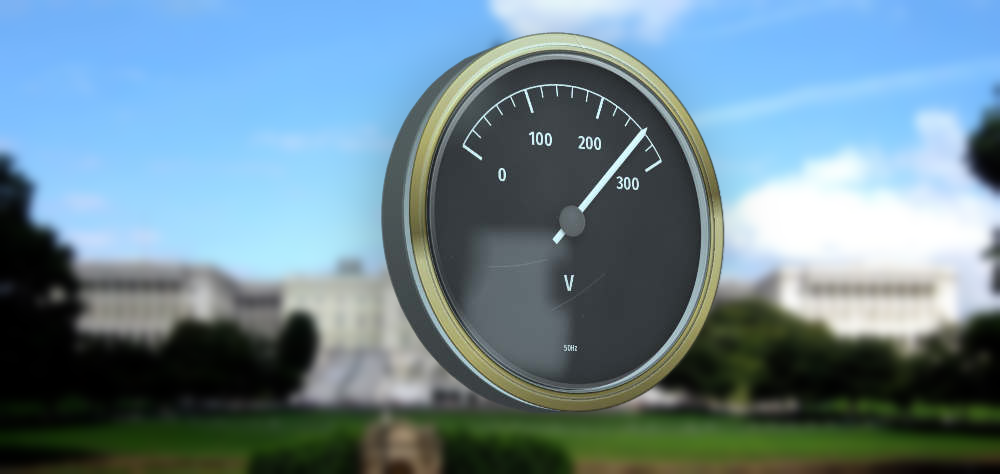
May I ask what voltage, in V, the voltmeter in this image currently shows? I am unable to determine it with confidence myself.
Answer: 260 V
